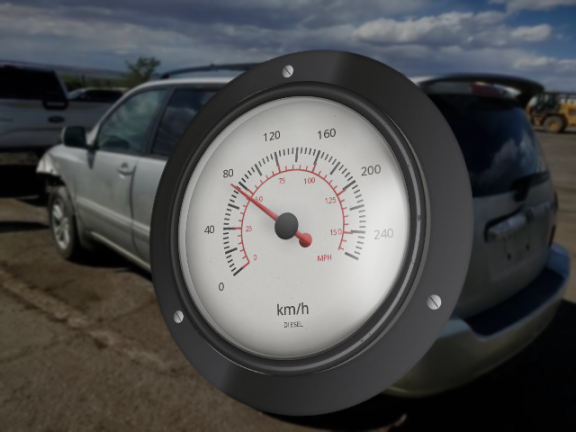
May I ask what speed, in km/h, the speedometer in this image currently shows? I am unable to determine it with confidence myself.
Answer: 76 km/h
